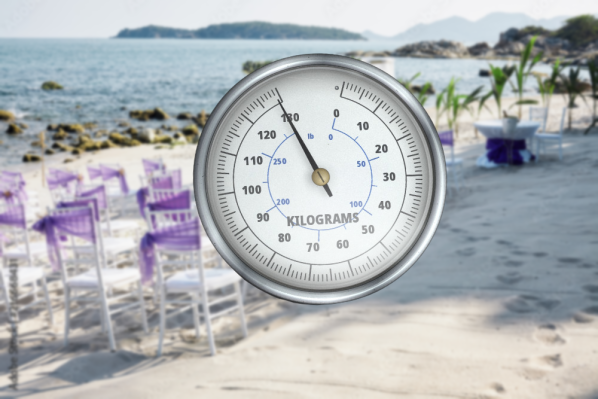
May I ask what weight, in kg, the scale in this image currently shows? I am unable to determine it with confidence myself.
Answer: 129 kg
